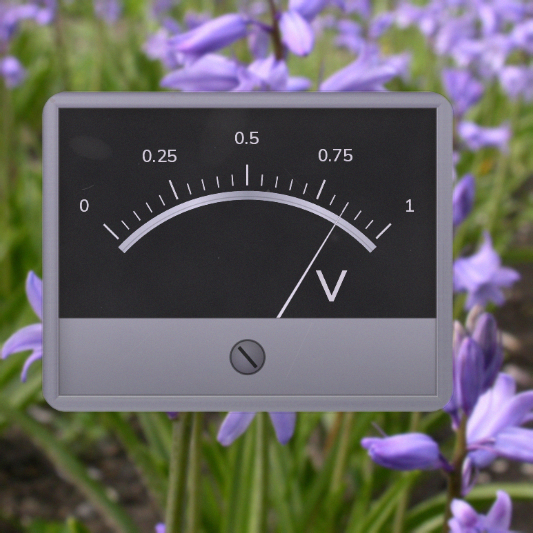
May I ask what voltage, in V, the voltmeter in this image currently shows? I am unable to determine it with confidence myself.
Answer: 0.85 V
